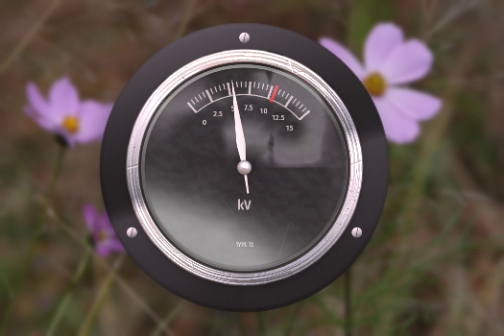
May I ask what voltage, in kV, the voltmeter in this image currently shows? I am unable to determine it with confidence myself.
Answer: 5.5 kV
